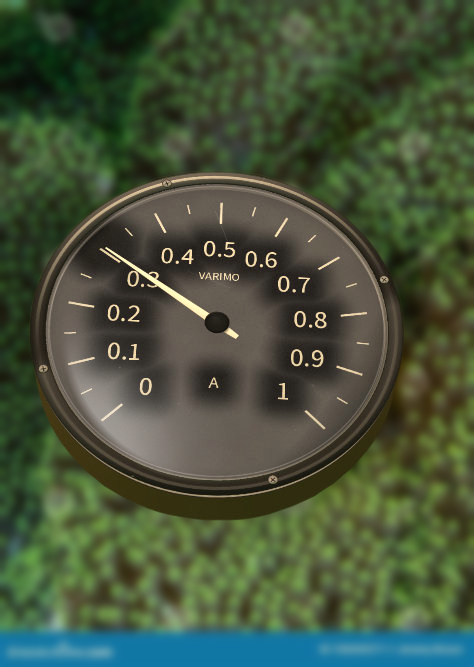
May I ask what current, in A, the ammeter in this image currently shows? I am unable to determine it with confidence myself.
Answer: 0.3 A
